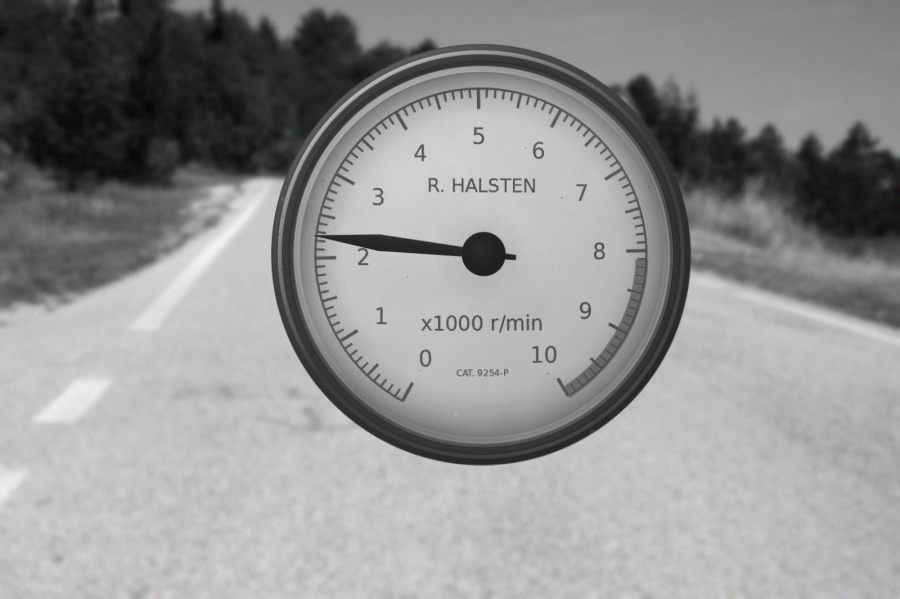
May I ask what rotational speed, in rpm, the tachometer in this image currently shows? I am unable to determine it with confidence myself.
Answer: 2250 rpm
